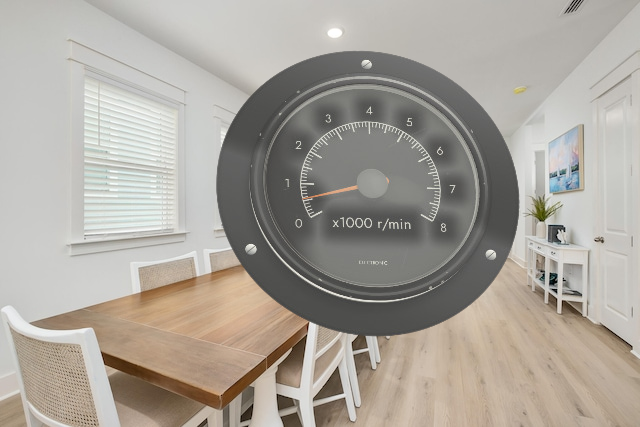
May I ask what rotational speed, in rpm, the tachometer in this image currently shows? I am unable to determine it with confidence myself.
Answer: 500 rpm
